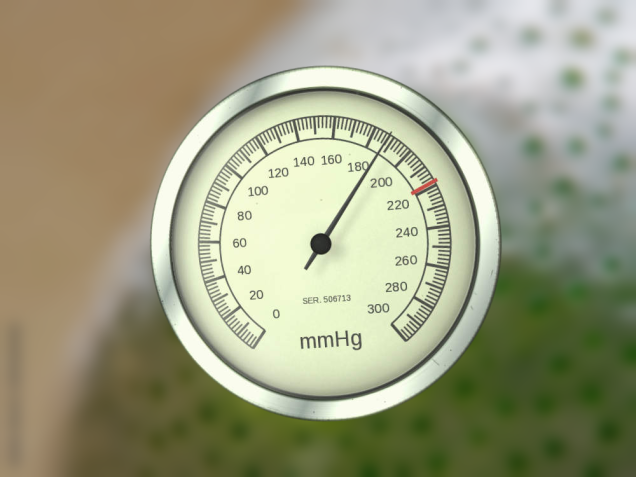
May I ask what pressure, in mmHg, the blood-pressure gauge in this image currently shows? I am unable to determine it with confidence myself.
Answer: 188 mmHg
